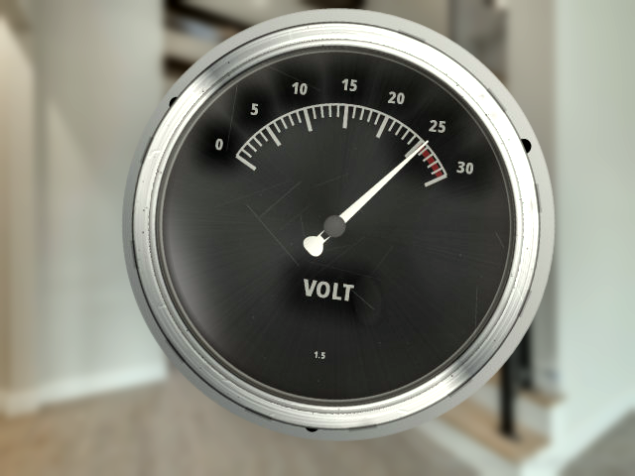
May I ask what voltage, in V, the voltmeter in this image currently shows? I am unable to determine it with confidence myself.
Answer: 25.5 V
